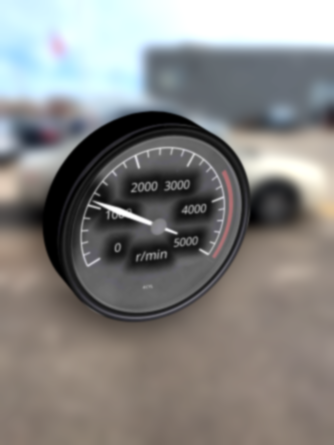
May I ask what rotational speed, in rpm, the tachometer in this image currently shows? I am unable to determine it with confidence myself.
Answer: 1100 rpm
